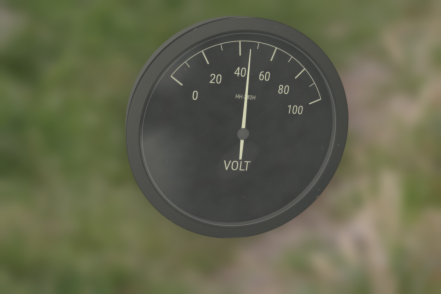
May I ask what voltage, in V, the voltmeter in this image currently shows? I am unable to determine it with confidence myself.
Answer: 45 V
